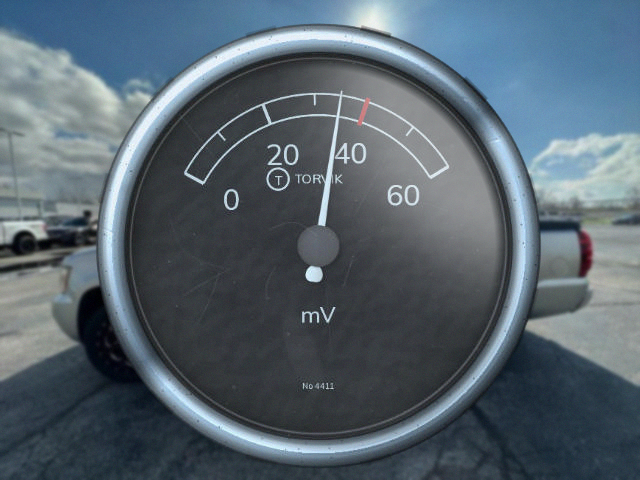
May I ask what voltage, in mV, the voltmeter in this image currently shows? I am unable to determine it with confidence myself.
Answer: 35 mV
